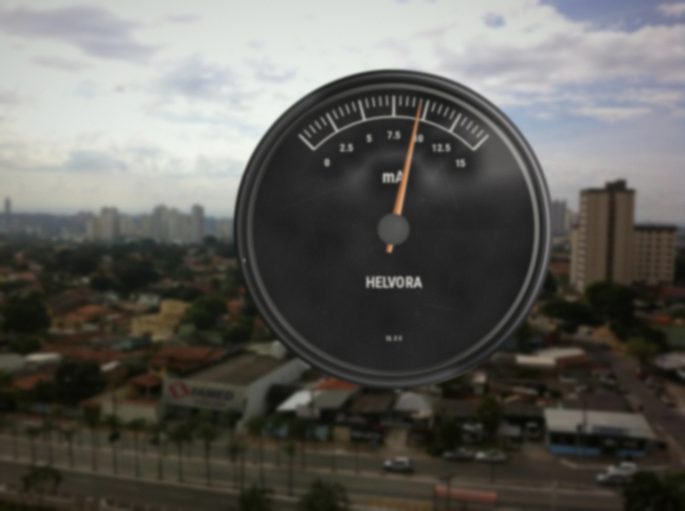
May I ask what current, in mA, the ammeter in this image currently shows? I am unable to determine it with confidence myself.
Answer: 9.5 mA
